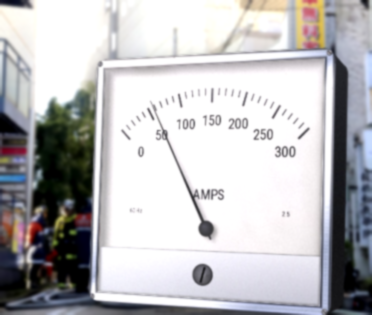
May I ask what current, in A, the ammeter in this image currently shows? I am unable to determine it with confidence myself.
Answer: 60 A
